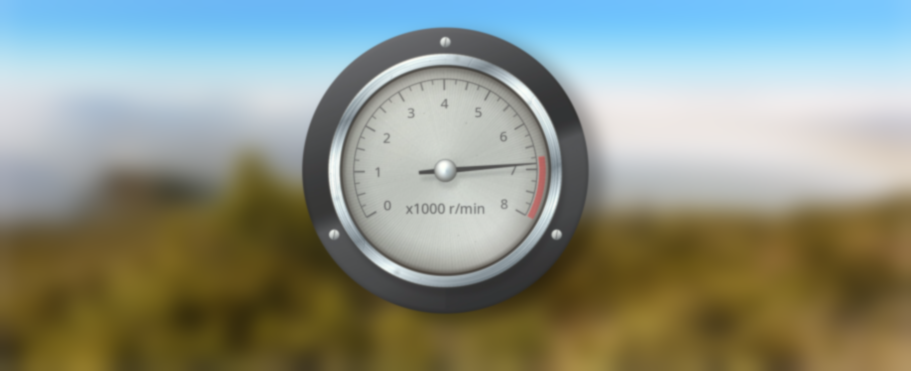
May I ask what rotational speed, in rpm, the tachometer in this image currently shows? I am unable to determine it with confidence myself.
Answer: 6875 rpm
